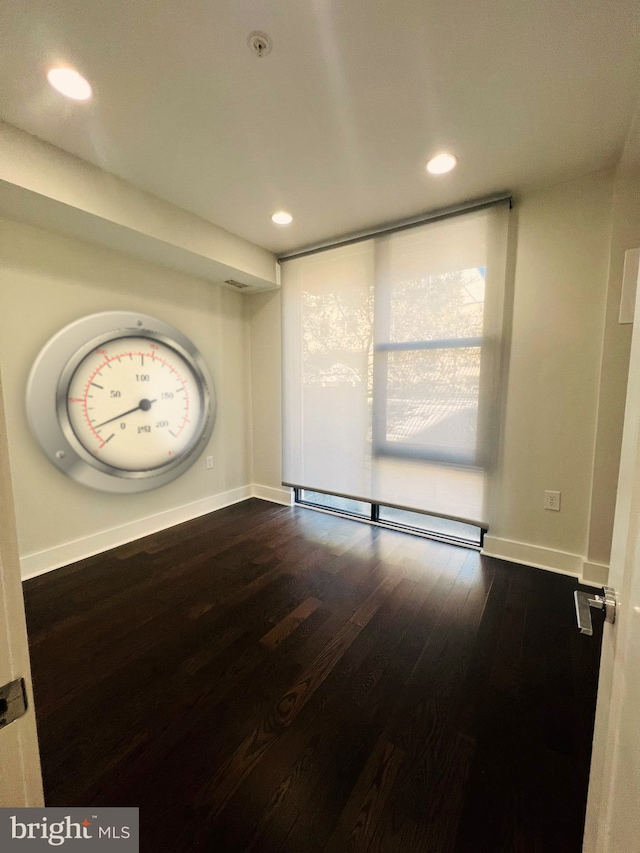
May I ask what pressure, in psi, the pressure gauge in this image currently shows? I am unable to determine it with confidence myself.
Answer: 15 psi
